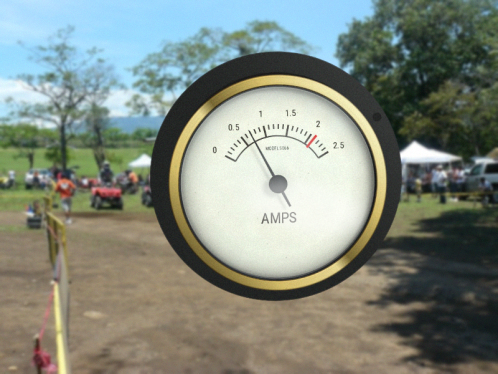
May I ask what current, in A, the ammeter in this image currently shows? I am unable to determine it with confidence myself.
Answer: 0.7 A
